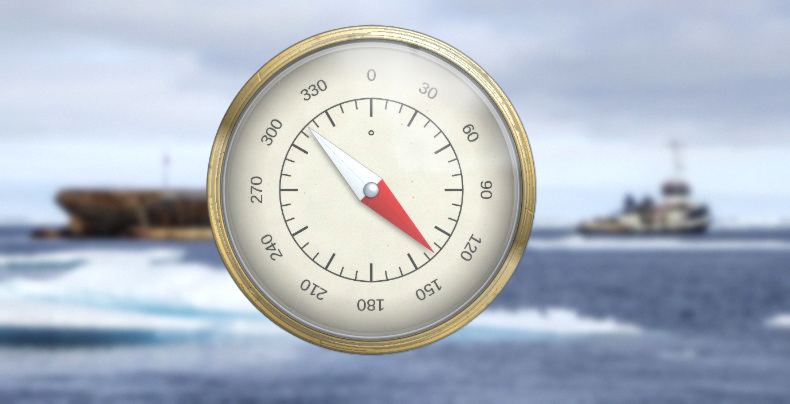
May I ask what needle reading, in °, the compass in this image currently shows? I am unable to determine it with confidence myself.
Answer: 135 °
